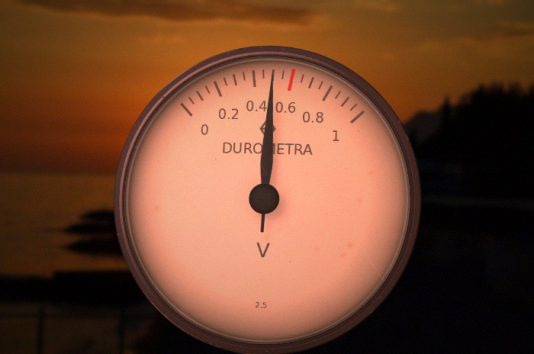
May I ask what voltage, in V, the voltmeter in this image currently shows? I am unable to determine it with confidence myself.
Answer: 0.5 V
